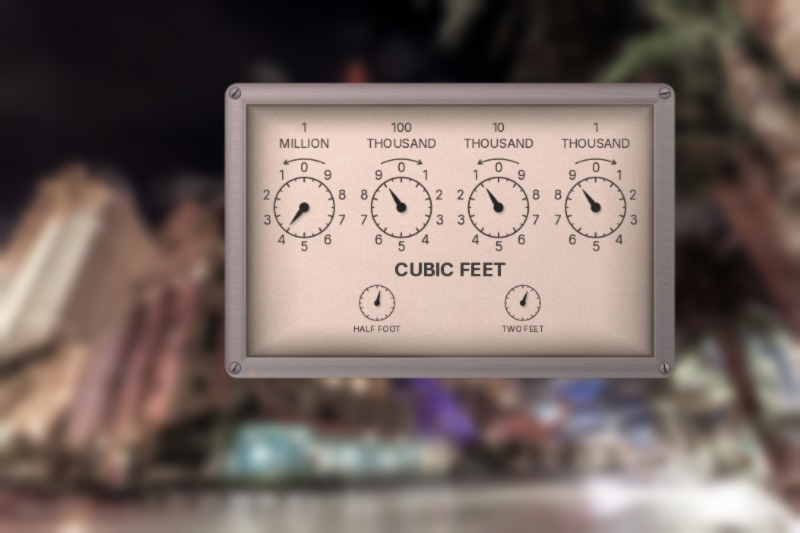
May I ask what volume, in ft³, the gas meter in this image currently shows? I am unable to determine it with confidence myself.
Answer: 390900 ft³
